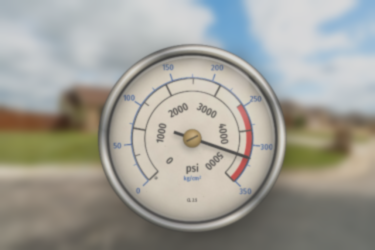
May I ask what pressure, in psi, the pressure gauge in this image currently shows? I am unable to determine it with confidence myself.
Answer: 4500 psi
